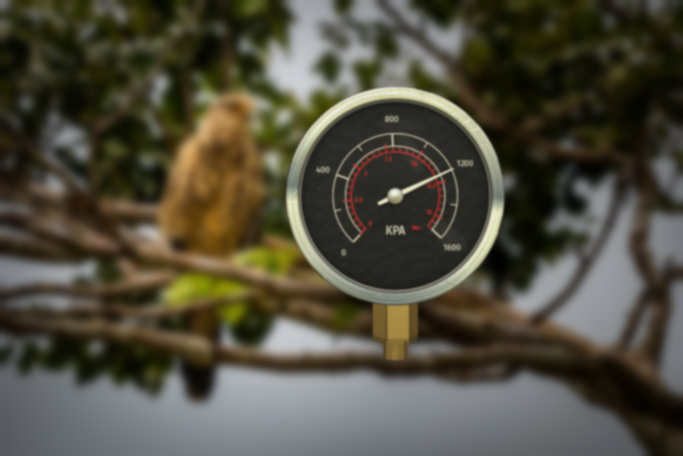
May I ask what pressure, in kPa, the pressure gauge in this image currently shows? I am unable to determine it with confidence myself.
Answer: 1200 kPa
